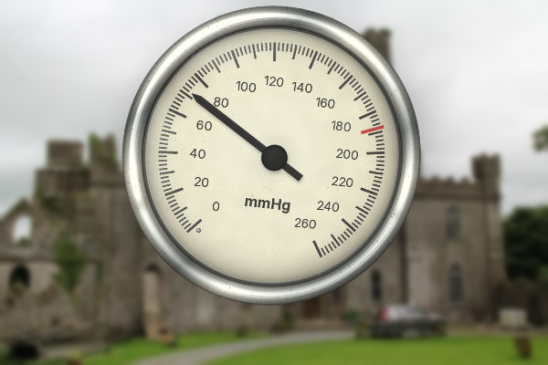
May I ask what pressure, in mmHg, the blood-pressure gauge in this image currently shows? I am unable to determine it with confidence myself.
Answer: 72 mmHg
